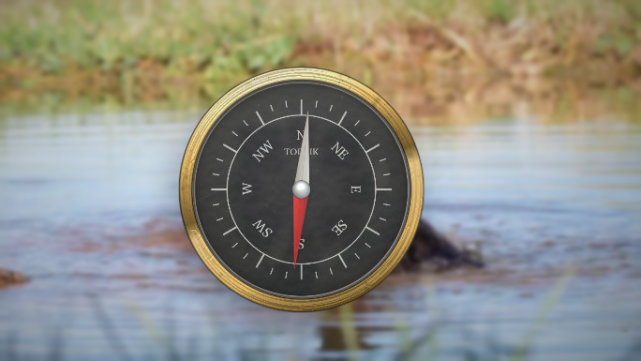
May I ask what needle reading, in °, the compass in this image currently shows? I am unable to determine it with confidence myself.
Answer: 185 °
